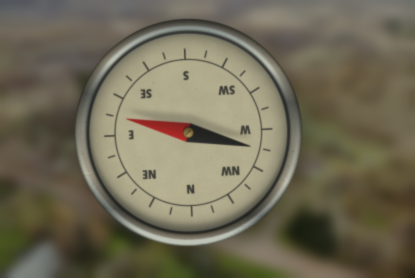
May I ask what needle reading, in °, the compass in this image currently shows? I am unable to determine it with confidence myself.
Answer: 105 °
